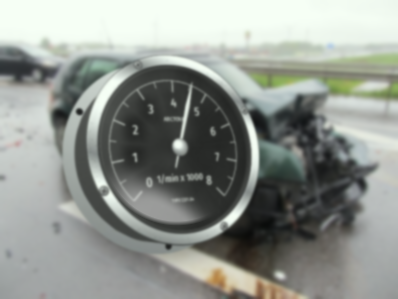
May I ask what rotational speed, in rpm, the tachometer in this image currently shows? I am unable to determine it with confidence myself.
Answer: 4500 rpm
